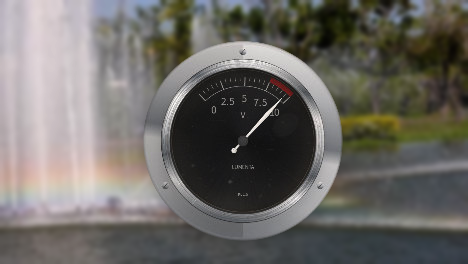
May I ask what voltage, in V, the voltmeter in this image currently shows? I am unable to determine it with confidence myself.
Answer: 9.5 V
